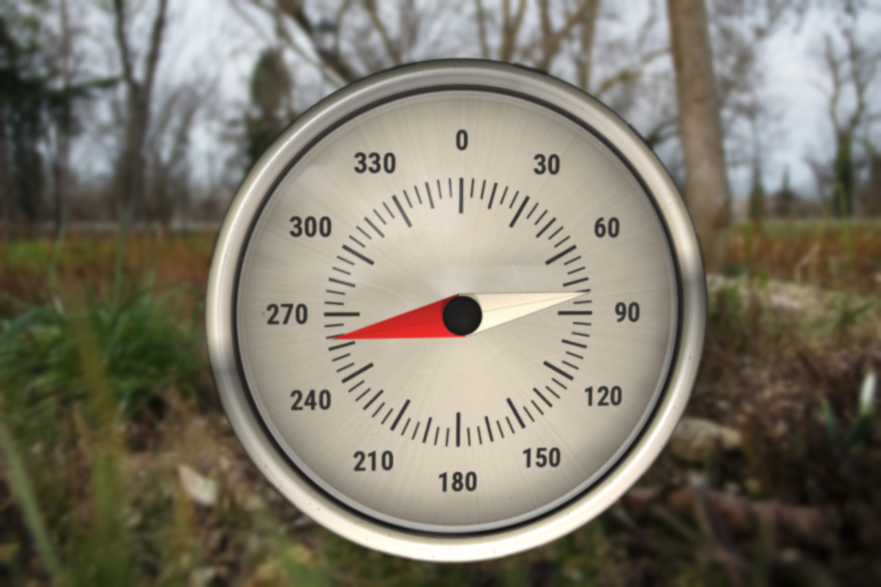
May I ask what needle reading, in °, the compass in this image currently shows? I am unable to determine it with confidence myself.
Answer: 260 °
